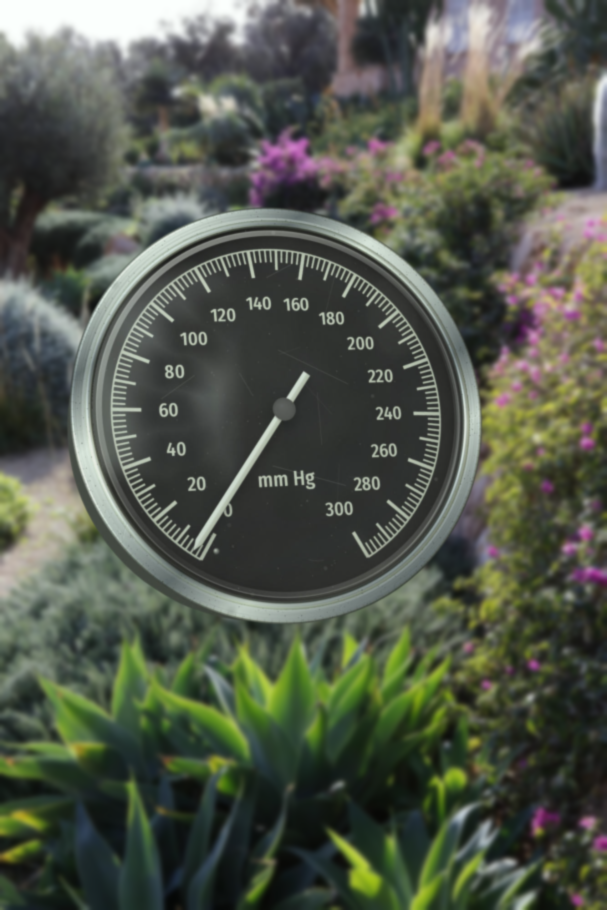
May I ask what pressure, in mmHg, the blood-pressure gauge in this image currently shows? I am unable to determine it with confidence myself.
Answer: 4 mmHg
